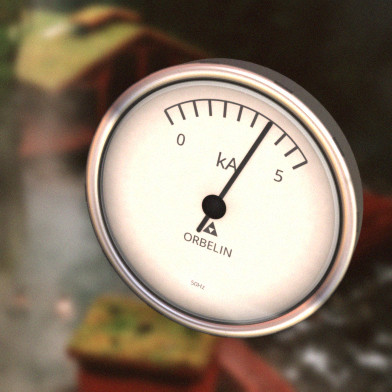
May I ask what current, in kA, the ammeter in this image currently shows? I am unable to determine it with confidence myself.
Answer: 3.5 kA
